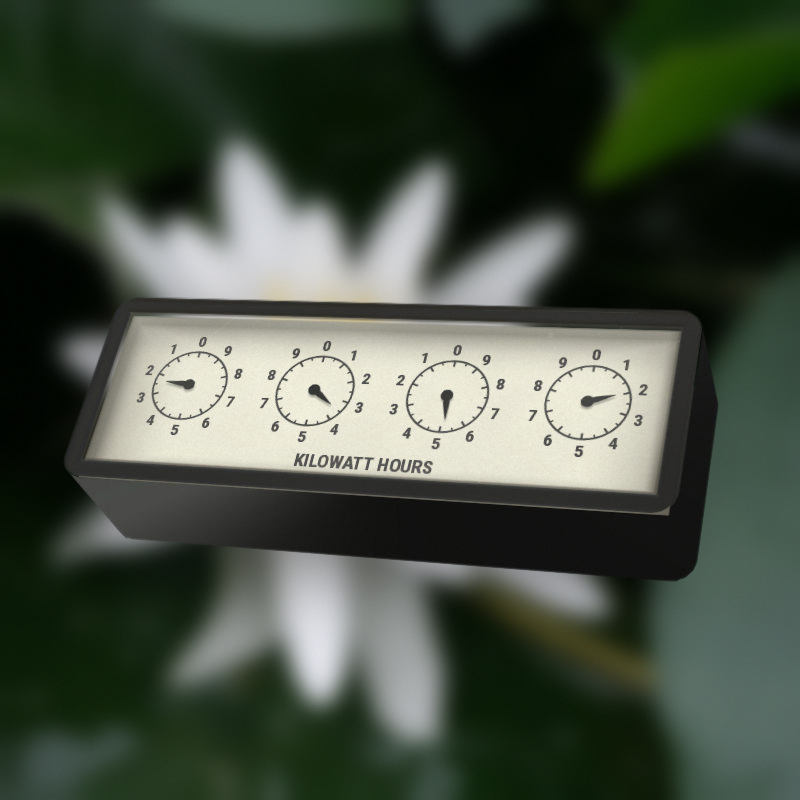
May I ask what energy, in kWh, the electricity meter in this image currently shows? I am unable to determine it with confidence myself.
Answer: 2352 kWh
